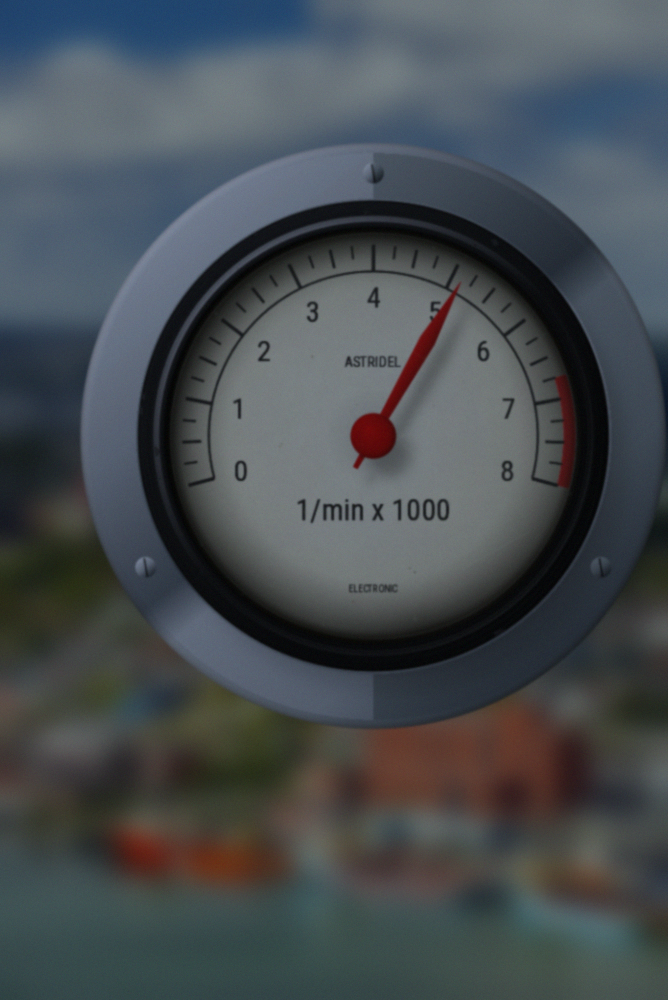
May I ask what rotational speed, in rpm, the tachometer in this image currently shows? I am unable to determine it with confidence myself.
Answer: 5125 rpm
